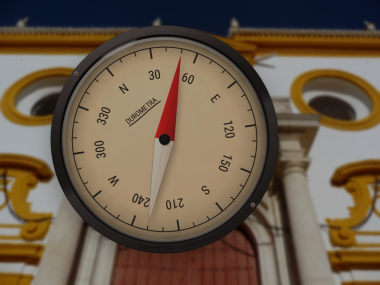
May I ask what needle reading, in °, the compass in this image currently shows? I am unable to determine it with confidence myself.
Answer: 50 °
